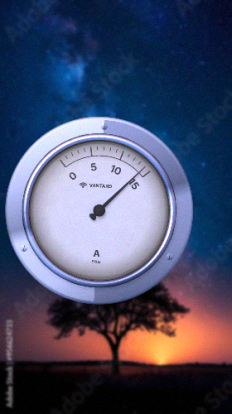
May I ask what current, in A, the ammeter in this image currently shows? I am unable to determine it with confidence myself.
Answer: 14 A
